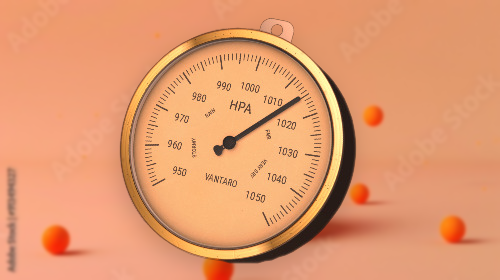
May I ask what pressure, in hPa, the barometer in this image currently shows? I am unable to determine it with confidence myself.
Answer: 1015 hPa
